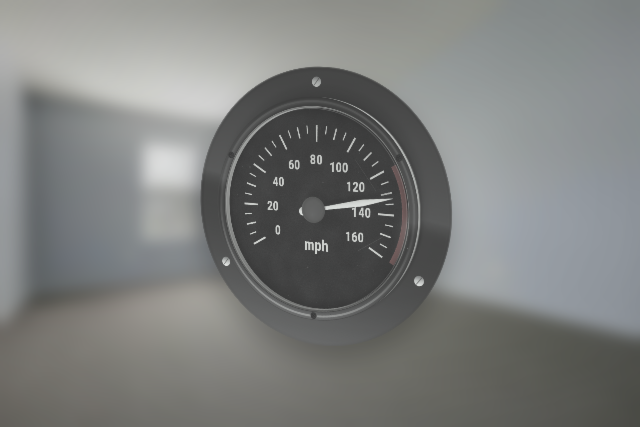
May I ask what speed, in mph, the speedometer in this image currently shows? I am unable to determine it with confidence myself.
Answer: 132.5 mph
